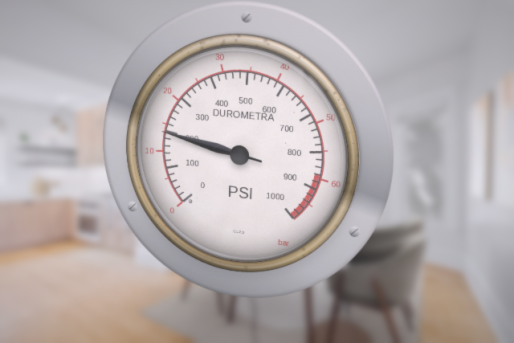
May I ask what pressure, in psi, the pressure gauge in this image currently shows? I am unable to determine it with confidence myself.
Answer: 200 psi
